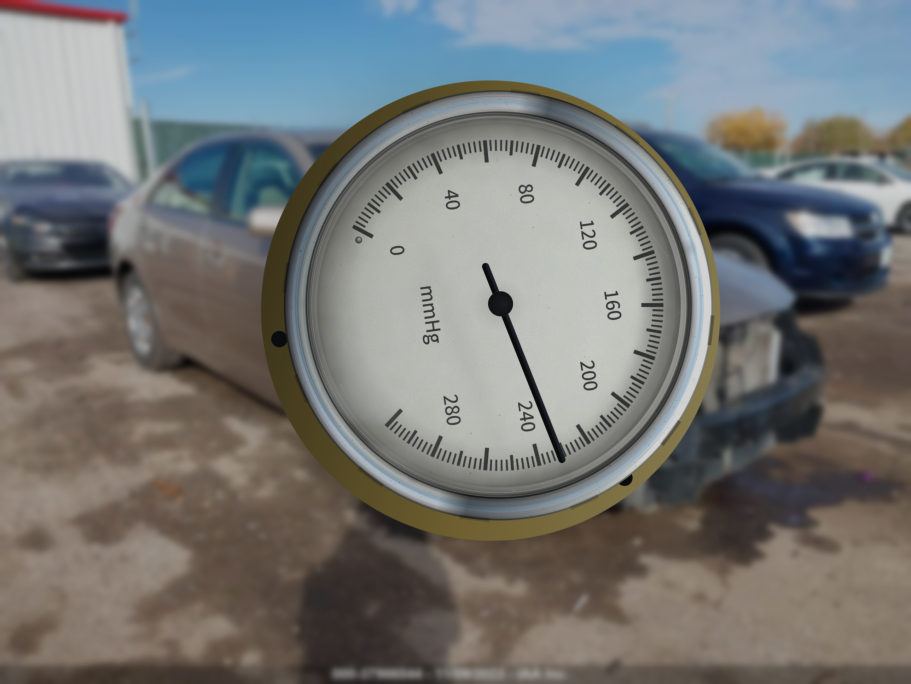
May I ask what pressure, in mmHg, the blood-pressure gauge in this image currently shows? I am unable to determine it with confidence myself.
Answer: 232 mmHg
